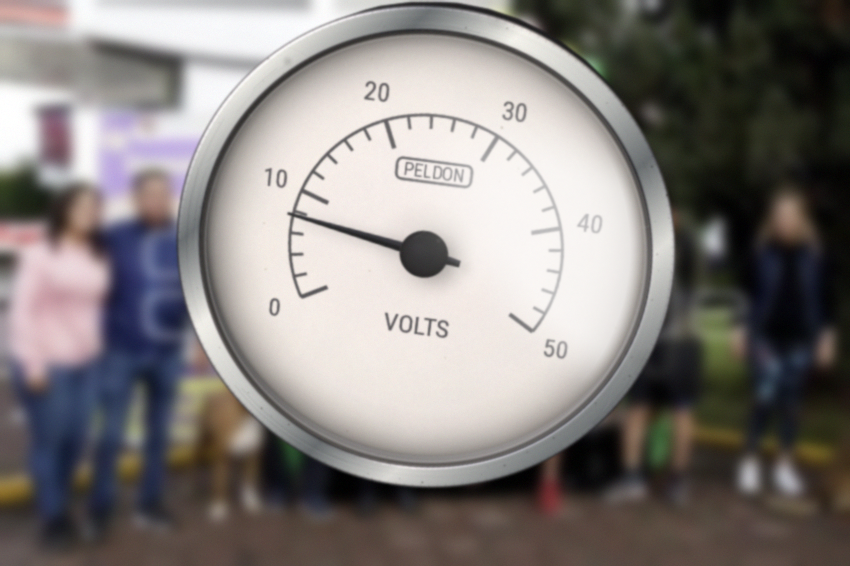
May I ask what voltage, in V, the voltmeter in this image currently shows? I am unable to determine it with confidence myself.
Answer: 8 V
